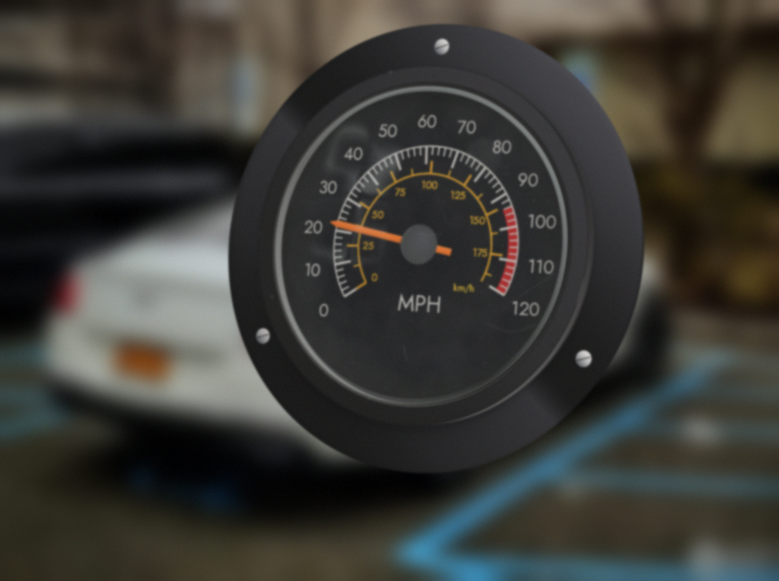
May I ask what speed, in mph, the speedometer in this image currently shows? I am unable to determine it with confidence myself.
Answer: 22 mph
